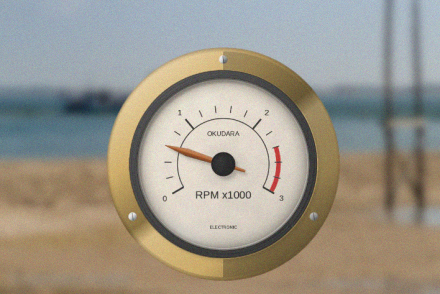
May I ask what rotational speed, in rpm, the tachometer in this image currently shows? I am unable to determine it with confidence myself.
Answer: 600 rpm
